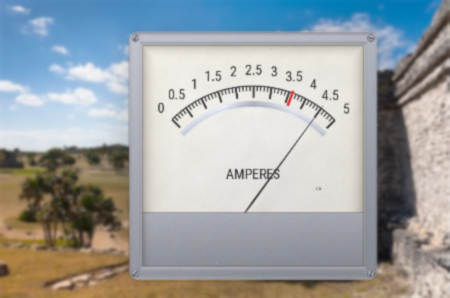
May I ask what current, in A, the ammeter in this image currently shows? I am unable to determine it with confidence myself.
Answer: 4.5 A
